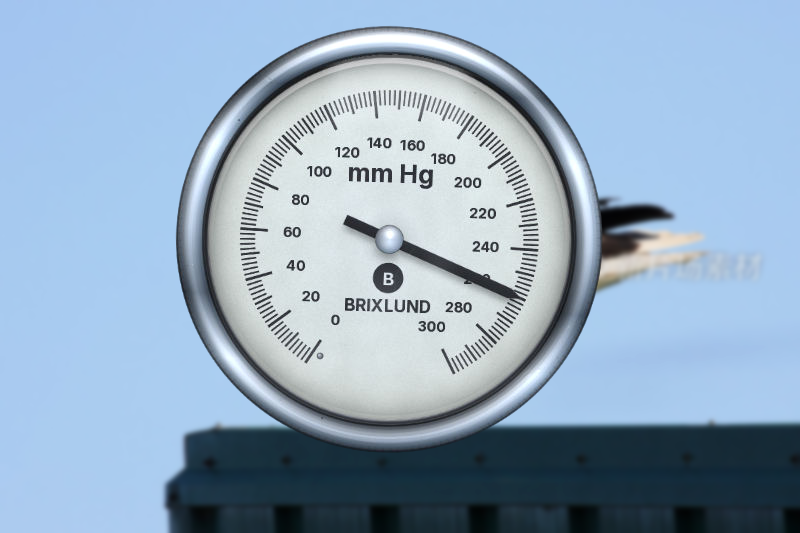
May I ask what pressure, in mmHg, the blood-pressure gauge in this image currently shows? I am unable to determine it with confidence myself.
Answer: 260 mmHg
